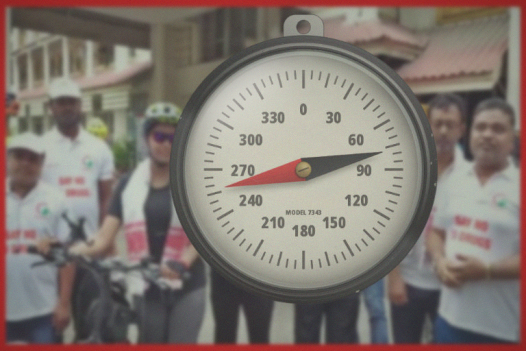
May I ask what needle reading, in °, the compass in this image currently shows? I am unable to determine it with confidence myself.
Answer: 257.5 °
